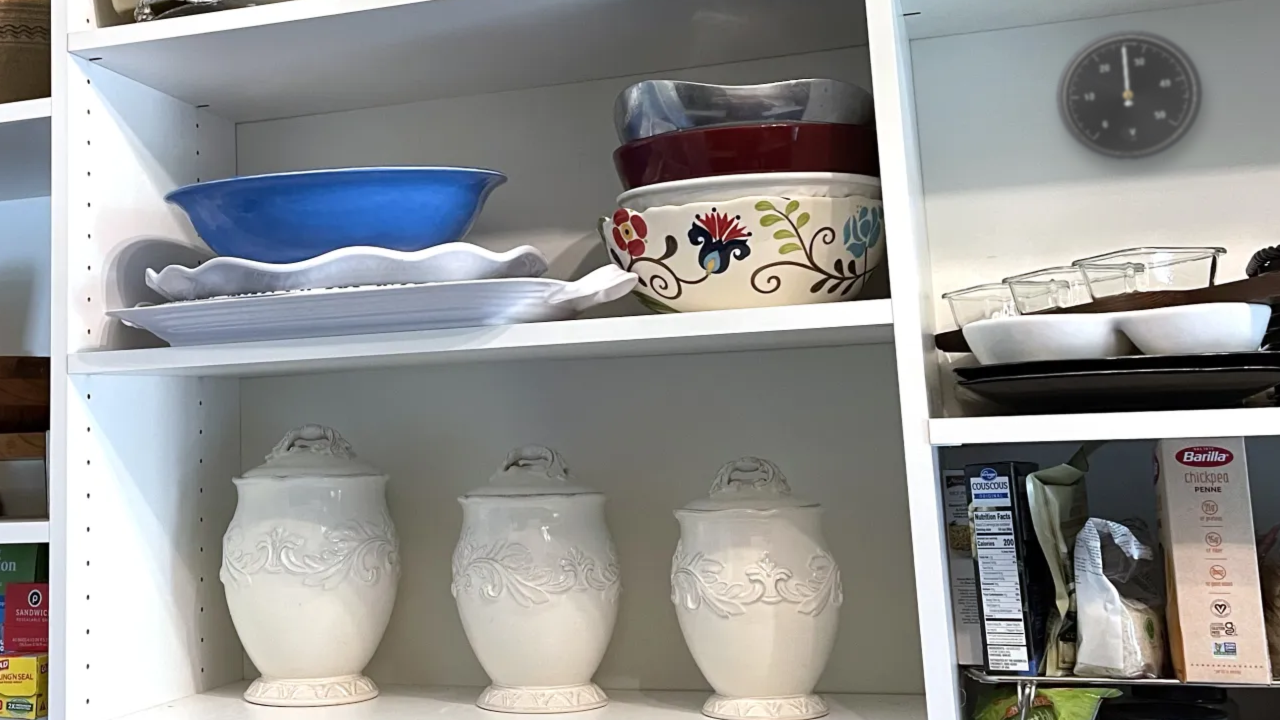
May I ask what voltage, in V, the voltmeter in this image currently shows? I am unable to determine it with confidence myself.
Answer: 26 V
